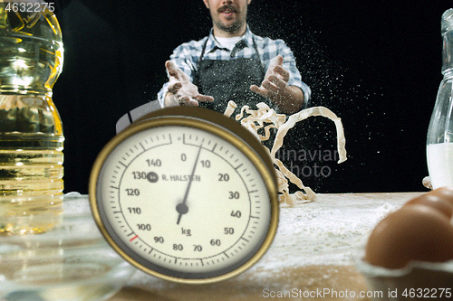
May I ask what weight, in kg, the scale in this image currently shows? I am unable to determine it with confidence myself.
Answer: 6 kg
